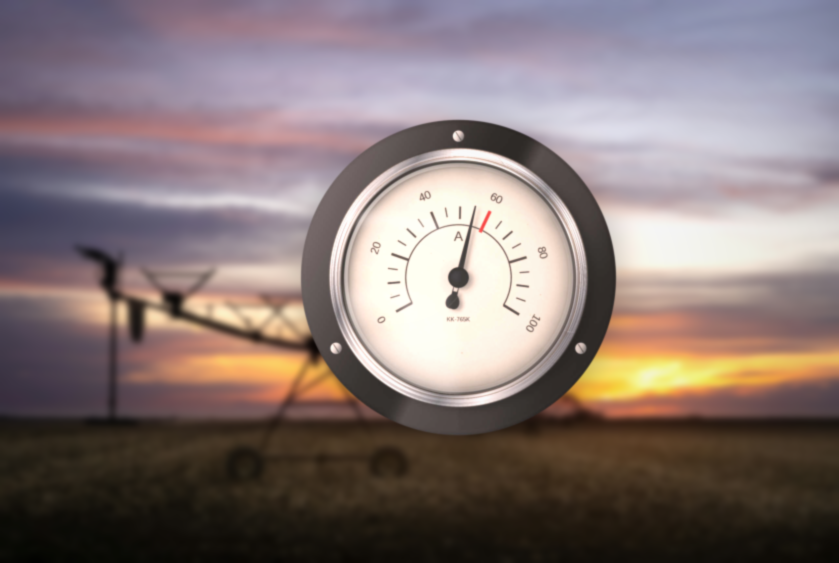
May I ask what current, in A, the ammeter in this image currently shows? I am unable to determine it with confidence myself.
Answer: 55 A
